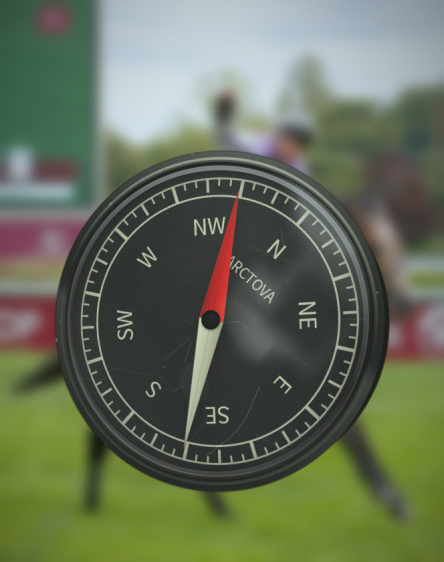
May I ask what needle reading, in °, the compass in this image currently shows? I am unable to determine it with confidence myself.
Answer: 330 °
